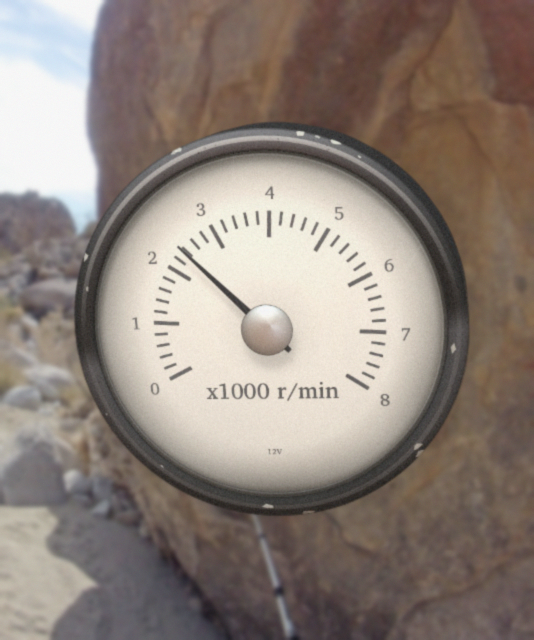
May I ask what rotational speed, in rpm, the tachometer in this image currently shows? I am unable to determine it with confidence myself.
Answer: 2400 rpm
